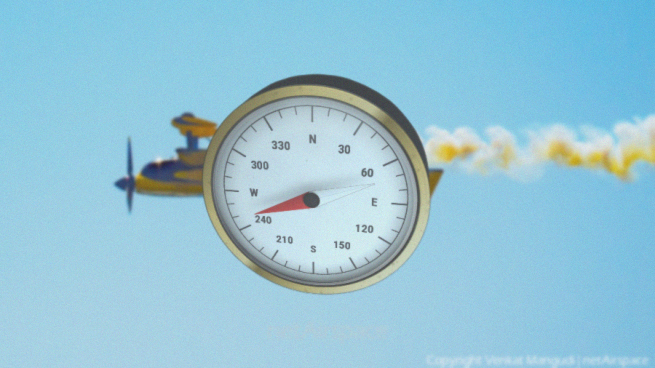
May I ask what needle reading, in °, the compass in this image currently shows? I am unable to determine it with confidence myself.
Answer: 250 °
